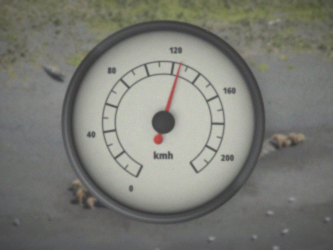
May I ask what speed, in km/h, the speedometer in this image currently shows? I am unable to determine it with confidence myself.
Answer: 125 km/h
